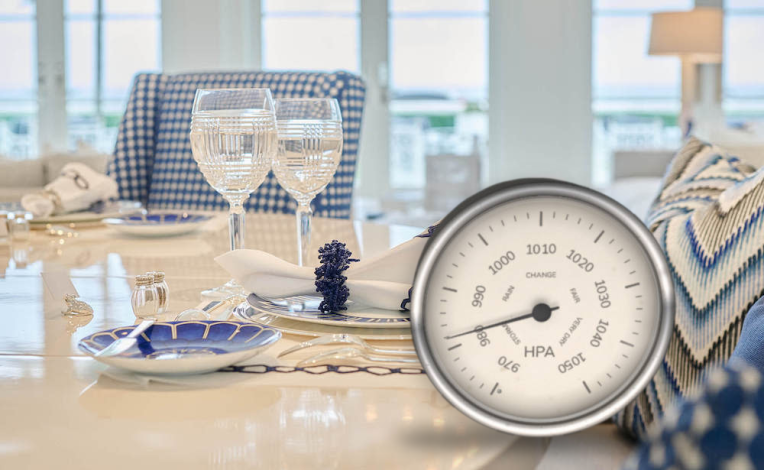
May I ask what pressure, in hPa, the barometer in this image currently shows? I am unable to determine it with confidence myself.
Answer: 982 hPa
